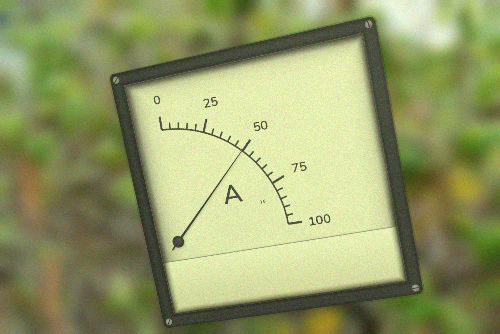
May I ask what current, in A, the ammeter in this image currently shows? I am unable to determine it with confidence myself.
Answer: 50 A
